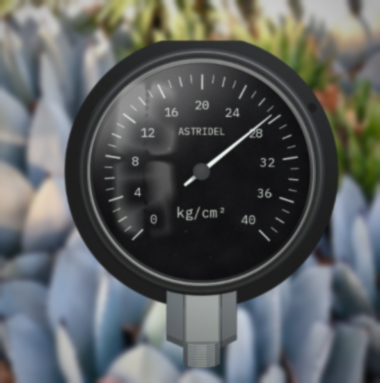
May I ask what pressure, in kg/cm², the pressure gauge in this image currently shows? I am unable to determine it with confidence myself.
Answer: 27.5 kg/cm²
